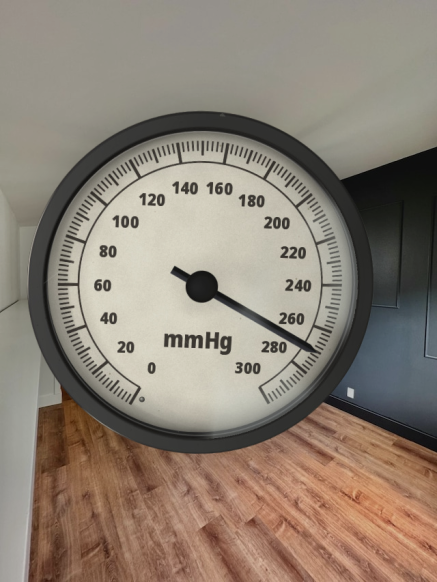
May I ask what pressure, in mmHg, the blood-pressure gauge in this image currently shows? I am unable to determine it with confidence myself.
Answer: 270 mmHg
